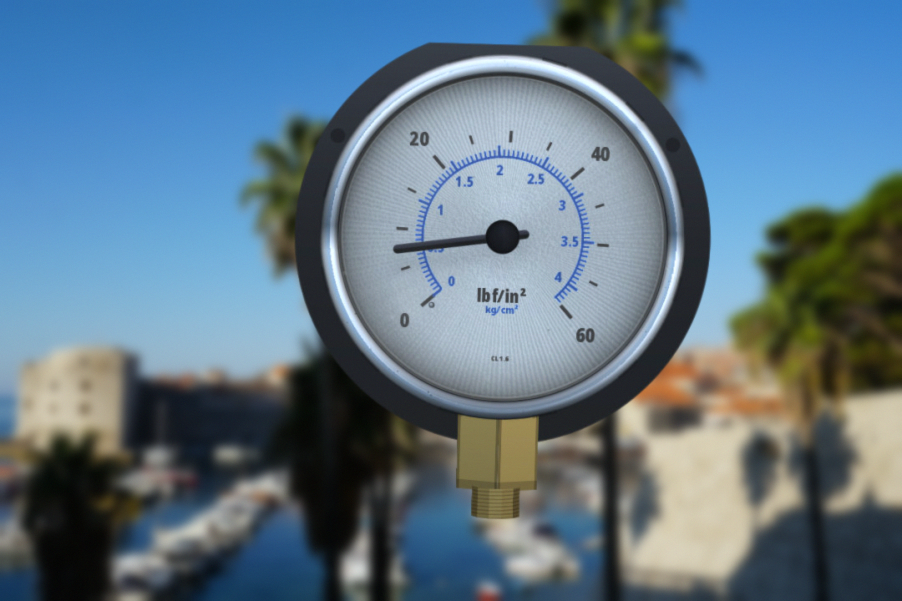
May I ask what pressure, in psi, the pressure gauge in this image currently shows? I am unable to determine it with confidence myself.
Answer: 7.5 psi
